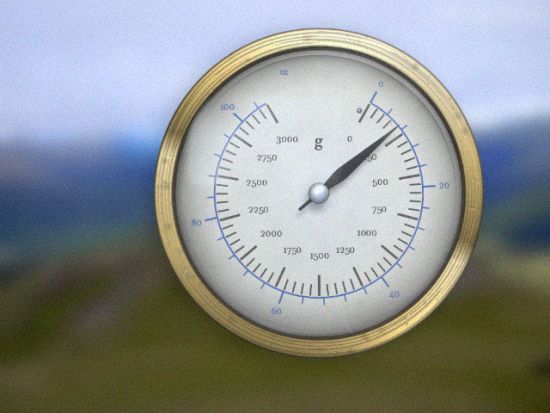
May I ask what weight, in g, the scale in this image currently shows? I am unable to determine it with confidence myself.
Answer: 200 g
